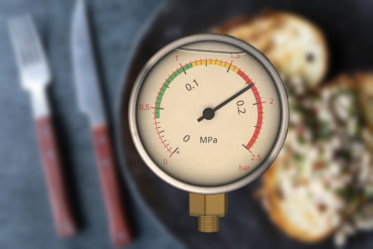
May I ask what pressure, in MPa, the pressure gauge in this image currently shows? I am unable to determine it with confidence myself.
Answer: 0.18 MPa
